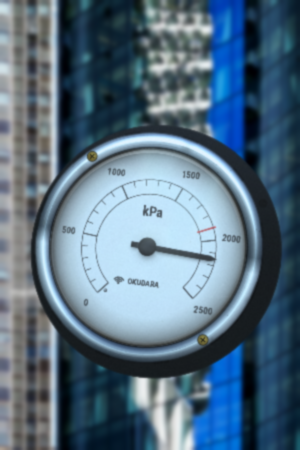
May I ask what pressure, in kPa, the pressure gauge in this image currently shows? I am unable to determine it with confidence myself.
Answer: 2150 kPa
